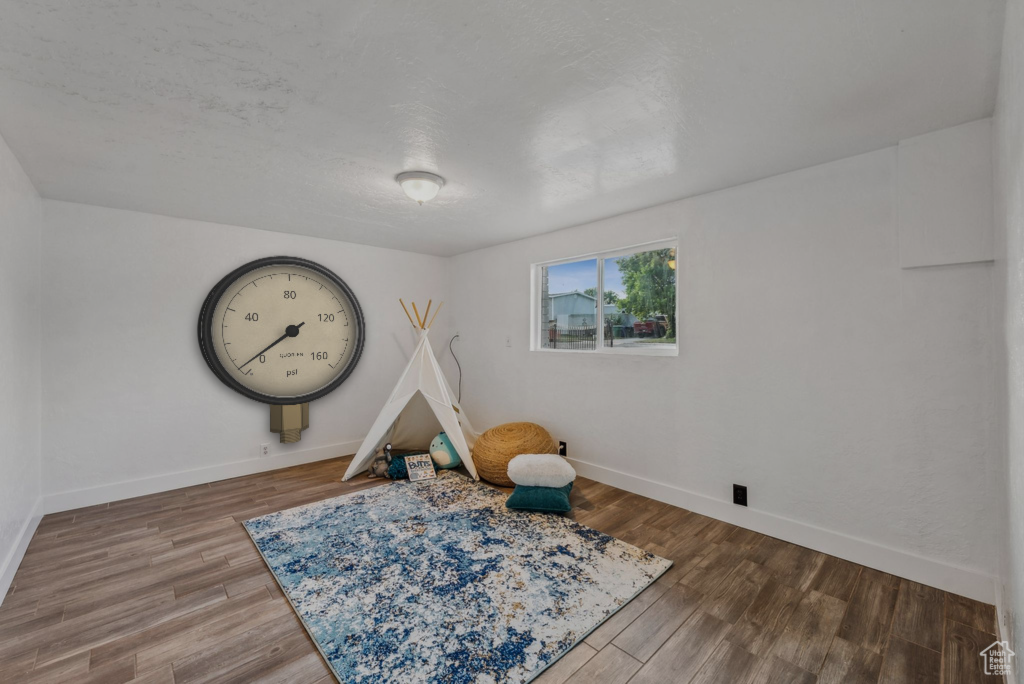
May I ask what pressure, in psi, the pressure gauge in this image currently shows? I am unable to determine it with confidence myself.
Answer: 5 psi
